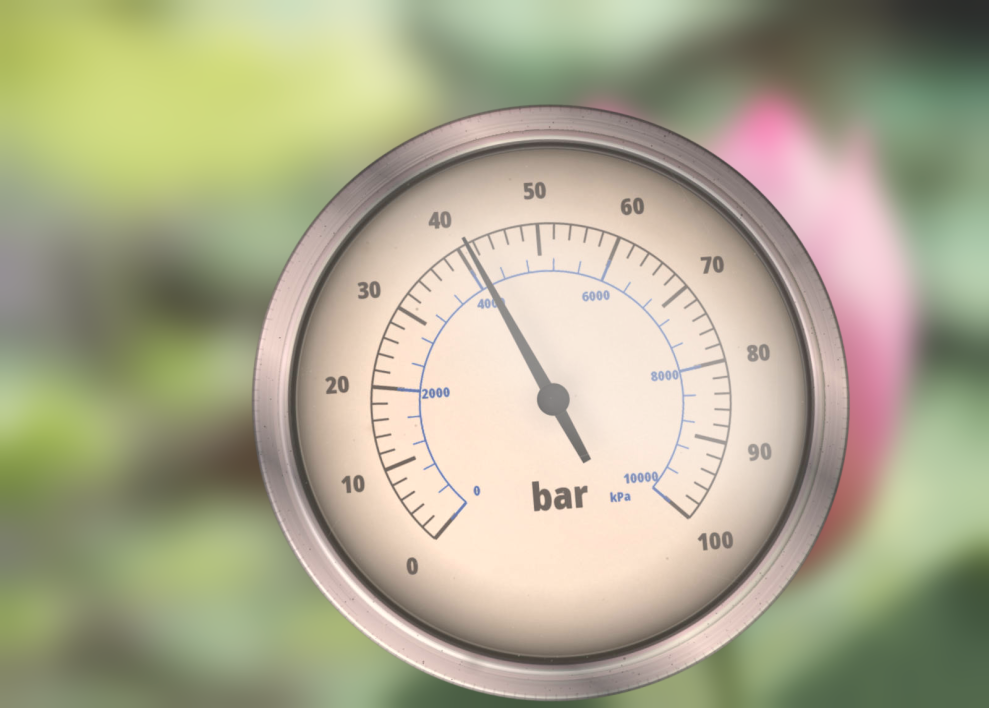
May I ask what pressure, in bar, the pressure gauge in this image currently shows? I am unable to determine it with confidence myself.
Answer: 41 bar
